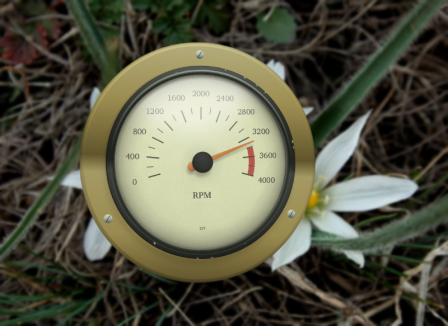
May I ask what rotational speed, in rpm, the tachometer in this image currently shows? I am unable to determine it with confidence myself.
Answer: 3300 rpm
